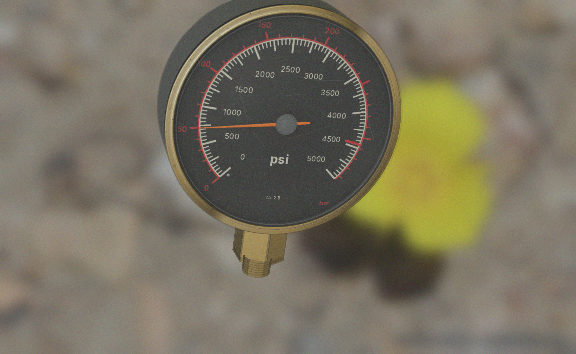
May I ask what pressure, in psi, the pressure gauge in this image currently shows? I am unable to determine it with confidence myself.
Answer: 750 psi
